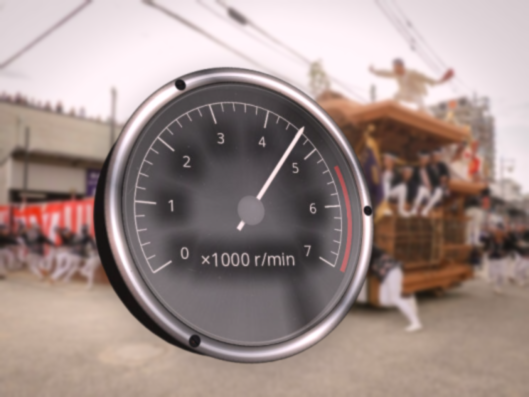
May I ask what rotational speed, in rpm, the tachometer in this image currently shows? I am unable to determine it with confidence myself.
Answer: 4600 rpm
